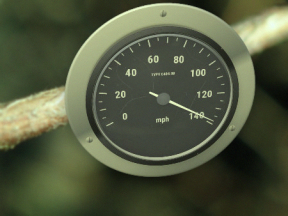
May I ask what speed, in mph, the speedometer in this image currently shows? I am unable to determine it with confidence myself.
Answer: 137.5 mph
